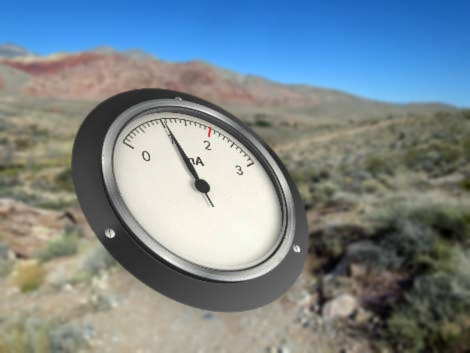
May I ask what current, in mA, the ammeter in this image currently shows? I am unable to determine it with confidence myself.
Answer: 1 mA
